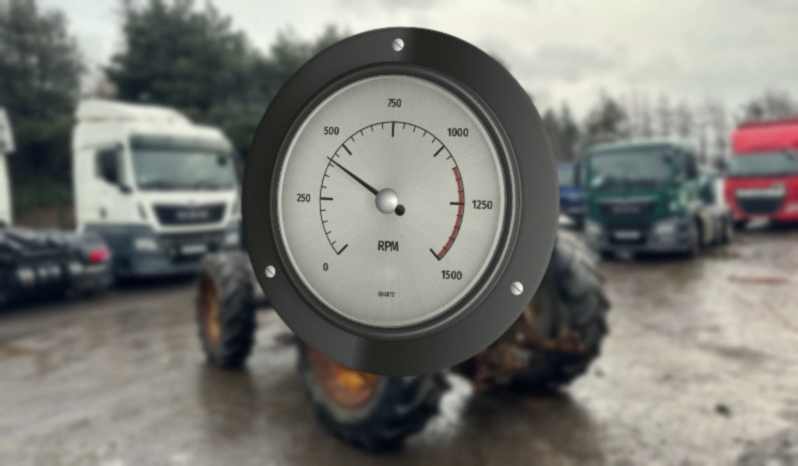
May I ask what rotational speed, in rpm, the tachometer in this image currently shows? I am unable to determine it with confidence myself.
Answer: 425 rpm
